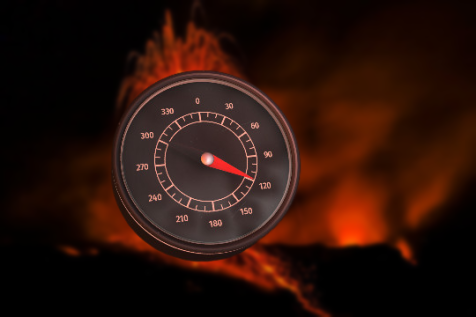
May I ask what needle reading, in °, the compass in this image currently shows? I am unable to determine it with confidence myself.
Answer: 120 °
